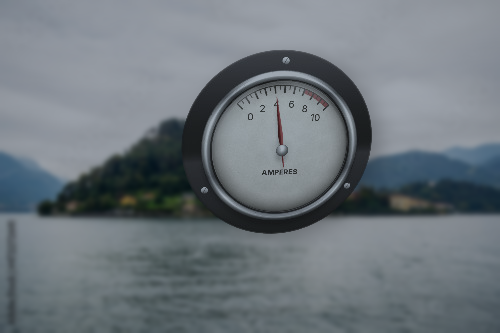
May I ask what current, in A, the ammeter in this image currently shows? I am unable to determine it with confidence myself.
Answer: 4 A
